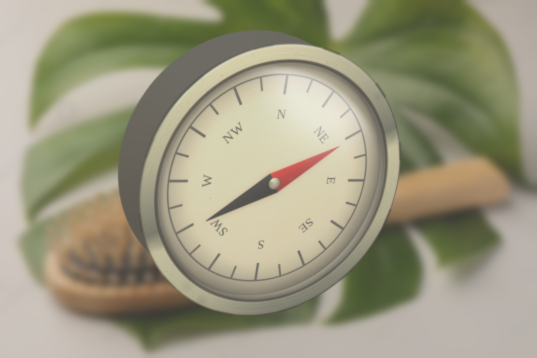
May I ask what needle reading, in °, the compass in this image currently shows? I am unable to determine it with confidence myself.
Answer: 60 °
